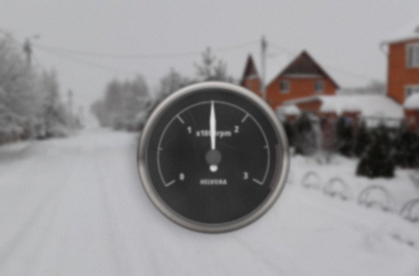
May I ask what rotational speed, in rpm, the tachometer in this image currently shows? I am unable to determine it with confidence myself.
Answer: 1500 rpm
